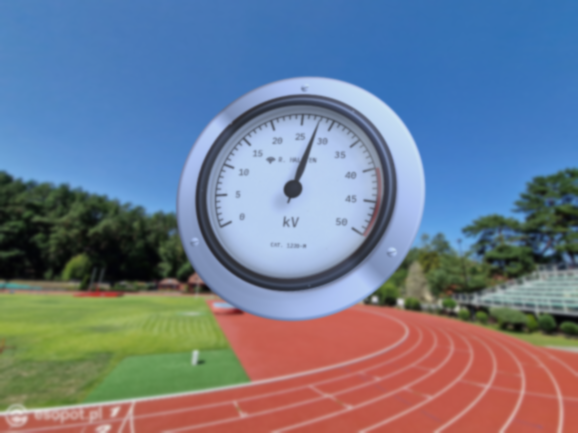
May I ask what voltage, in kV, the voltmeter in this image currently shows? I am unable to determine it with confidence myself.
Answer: 28 kV
